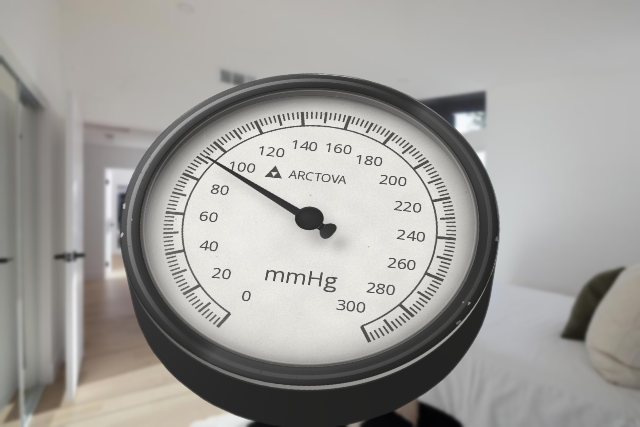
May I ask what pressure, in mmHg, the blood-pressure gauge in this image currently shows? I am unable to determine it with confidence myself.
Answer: 90 mmHg
